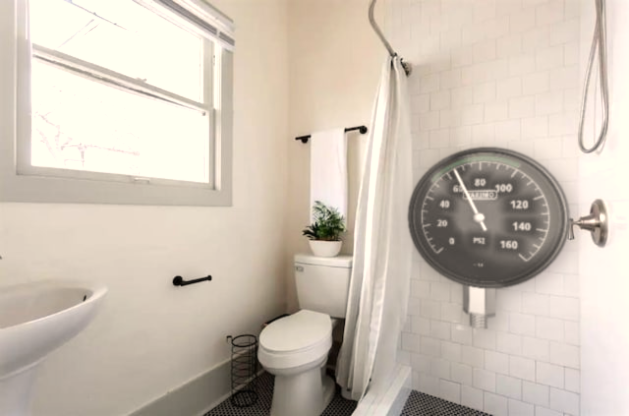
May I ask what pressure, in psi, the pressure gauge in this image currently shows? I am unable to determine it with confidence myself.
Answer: 65 psi
